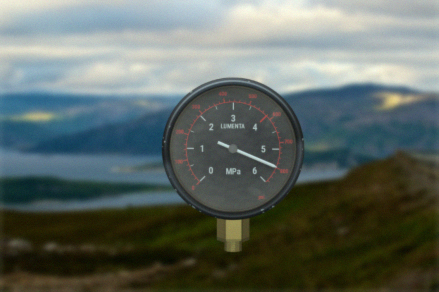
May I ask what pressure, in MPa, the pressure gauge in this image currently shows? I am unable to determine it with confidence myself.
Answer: 5.5 MPa
